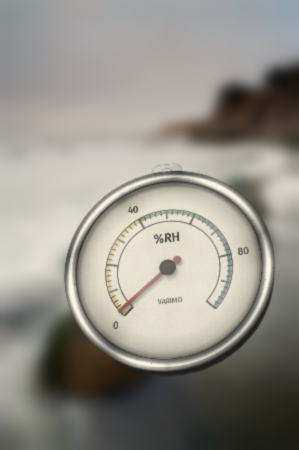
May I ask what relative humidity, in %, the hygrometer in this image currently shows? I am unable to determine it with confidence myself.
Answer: 2 %
